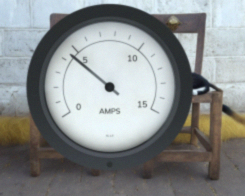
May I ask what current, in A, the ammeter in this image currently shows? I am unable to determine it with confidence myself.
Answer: 4.5 A
